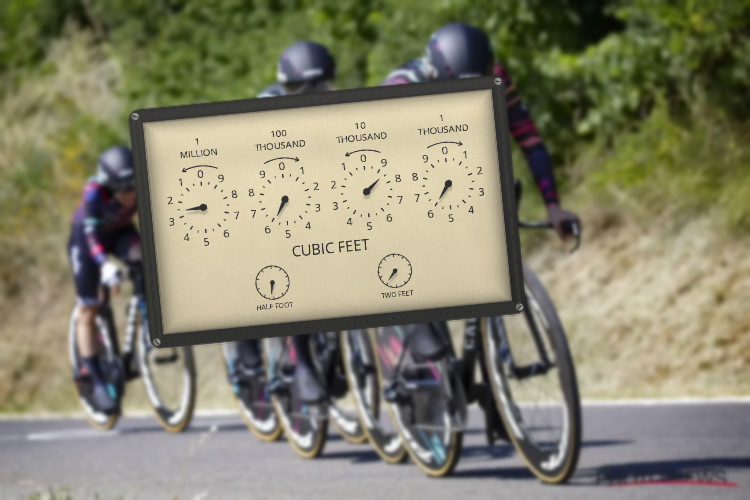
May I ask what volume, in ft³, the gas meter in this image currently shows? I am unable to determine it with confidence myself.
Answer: 258600 ft³
